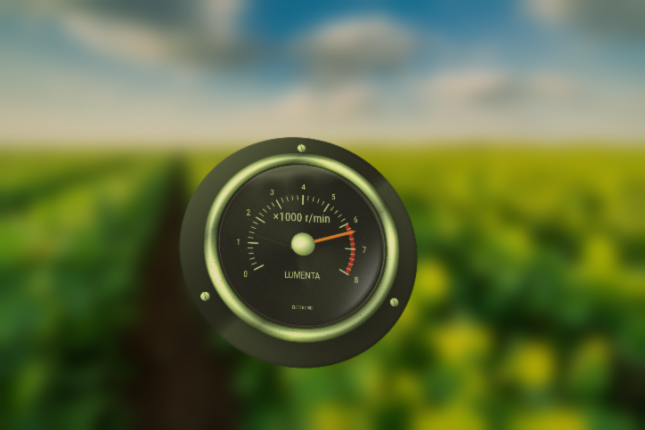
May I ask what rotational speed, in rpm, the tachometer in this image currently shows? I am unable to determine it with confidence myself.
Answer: 6400 rpm
